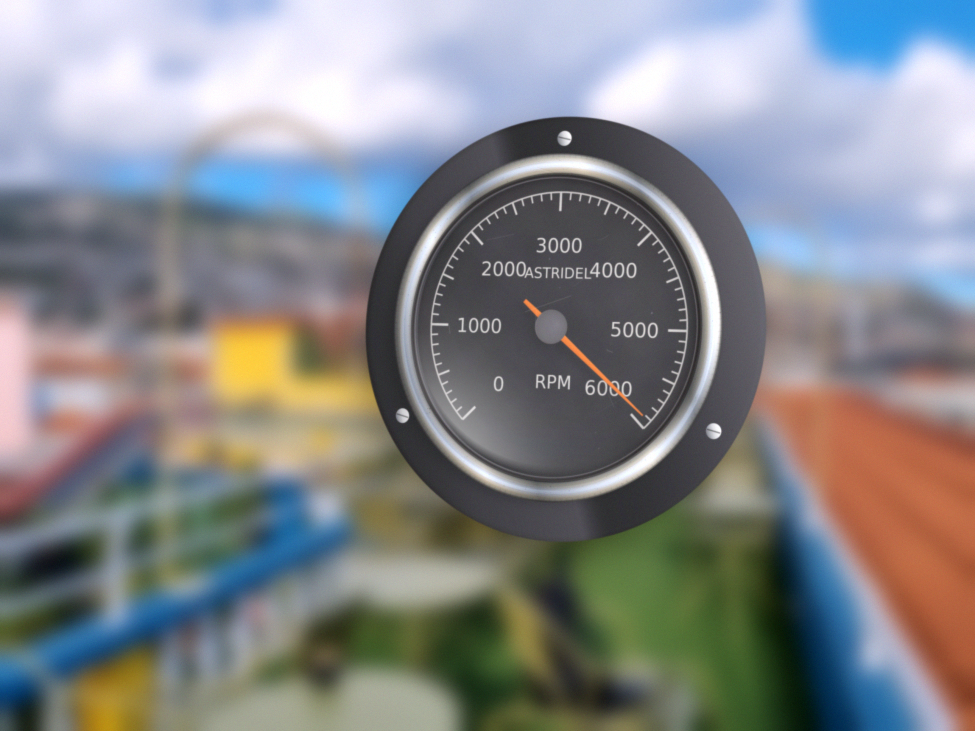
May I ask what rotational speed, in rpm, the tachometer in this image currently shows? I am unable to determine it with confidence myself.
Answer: 5900 rpm
